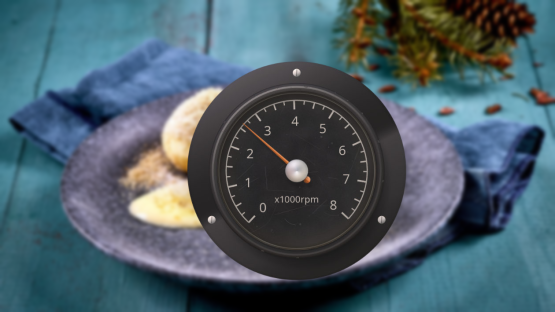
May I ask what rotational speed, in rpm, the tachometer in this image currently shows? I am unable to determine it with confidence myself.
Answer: 2625 rpm
